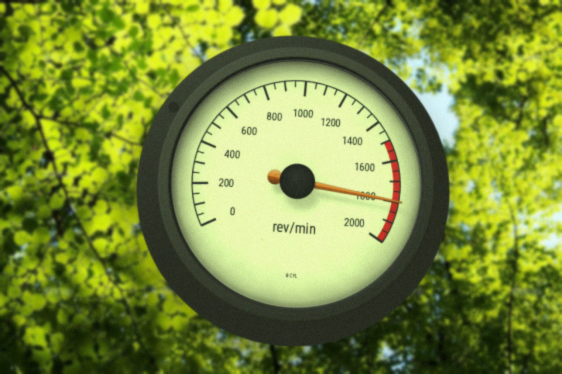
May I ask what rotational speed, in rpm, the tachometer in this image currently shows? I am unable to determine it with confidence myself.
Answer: 1800 rpm
